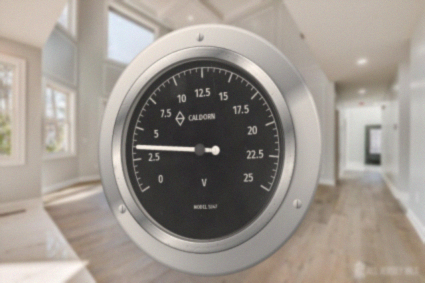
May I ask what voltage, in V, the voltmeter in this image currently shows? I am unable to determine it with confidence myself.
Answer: 3.5 V
